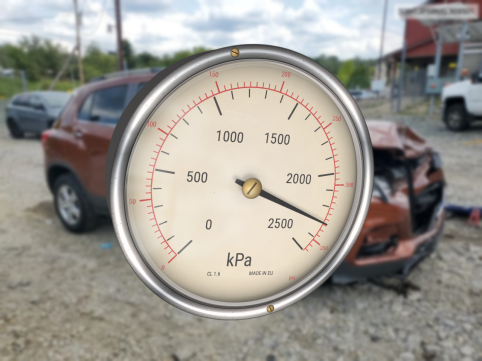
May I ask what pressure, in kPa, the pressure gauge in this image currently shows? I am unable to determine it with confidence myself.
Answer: 2300 kPa
